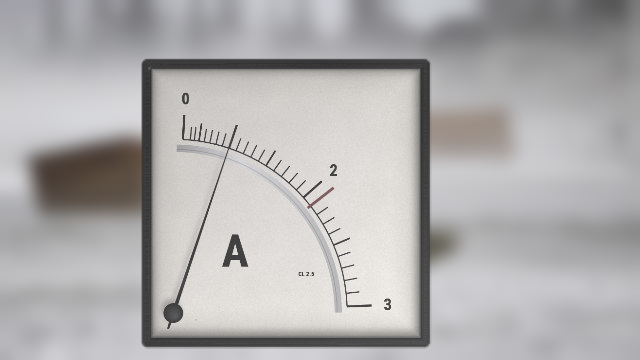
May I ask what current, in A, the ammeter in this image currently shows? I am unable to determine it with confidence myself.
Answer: 1 A
